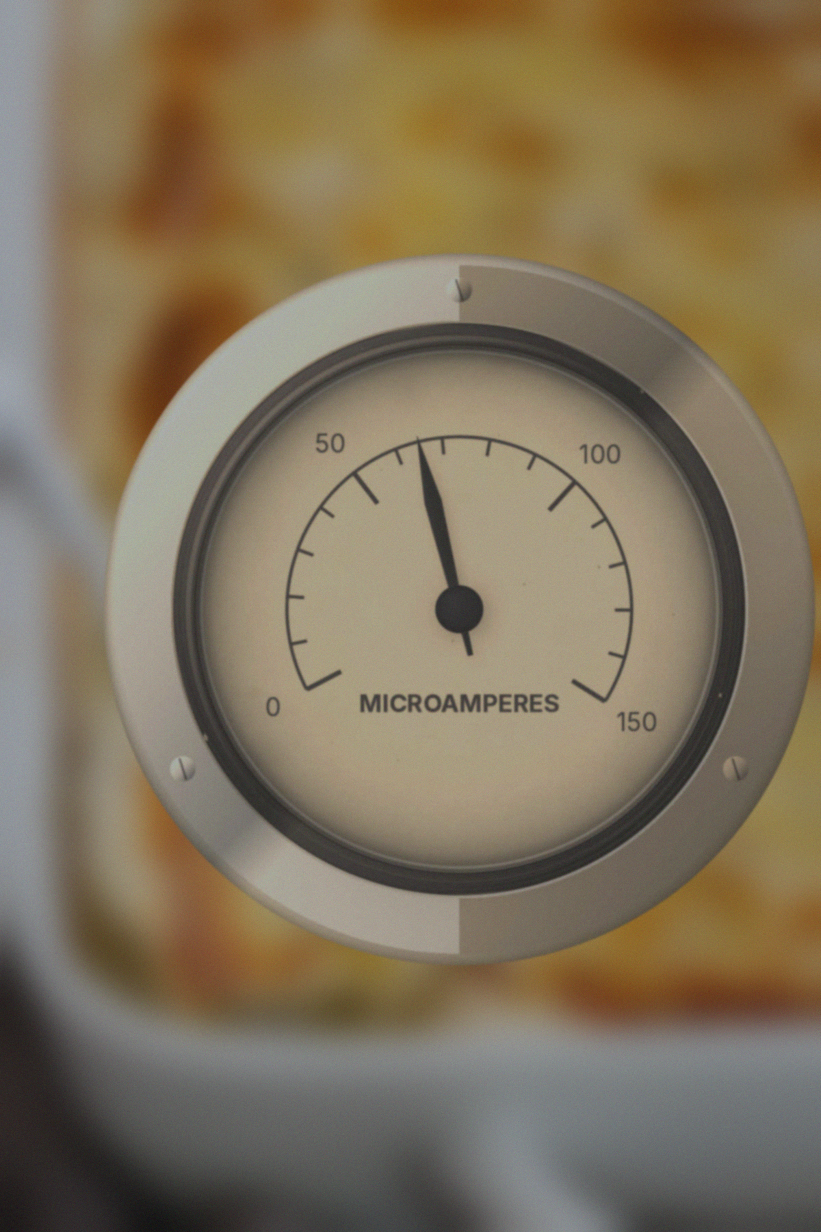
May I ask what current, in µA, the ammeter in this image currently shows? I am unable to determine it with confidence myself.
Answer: 65 µA
